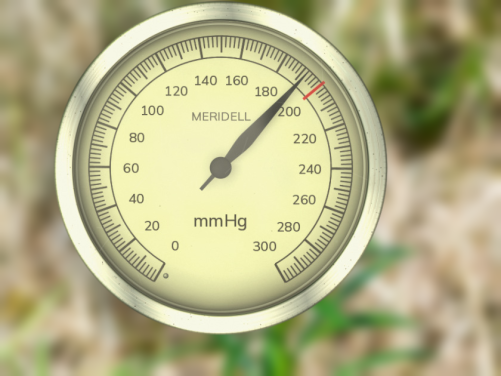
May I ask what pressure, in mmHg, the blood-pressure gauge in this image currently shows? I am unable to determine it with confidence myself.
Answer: 192 mmHg
